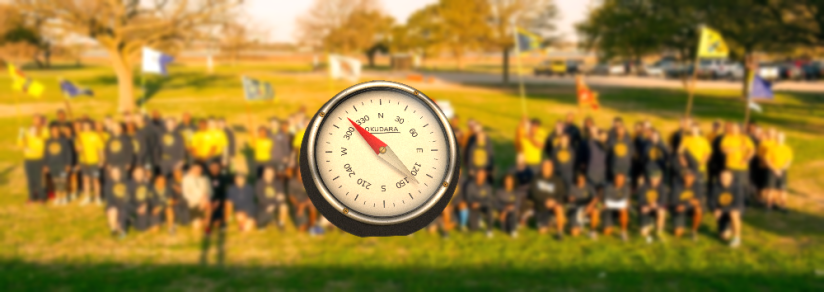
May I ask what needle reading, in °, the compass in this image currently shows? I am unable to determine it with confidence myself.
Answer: 315 °
